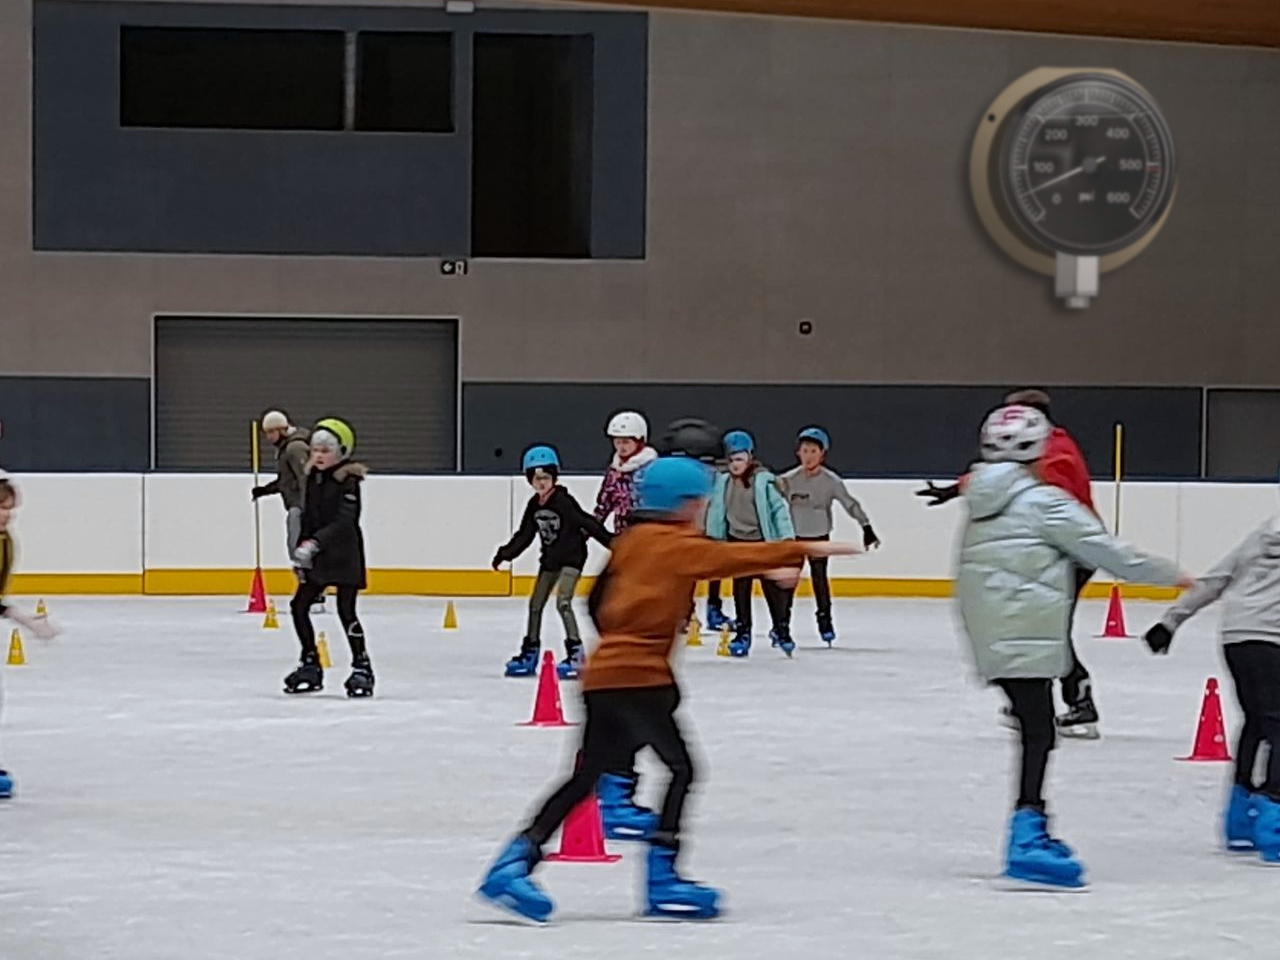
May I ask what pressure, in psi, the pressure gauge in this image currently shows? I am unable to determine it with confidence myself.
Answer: 50 psi
